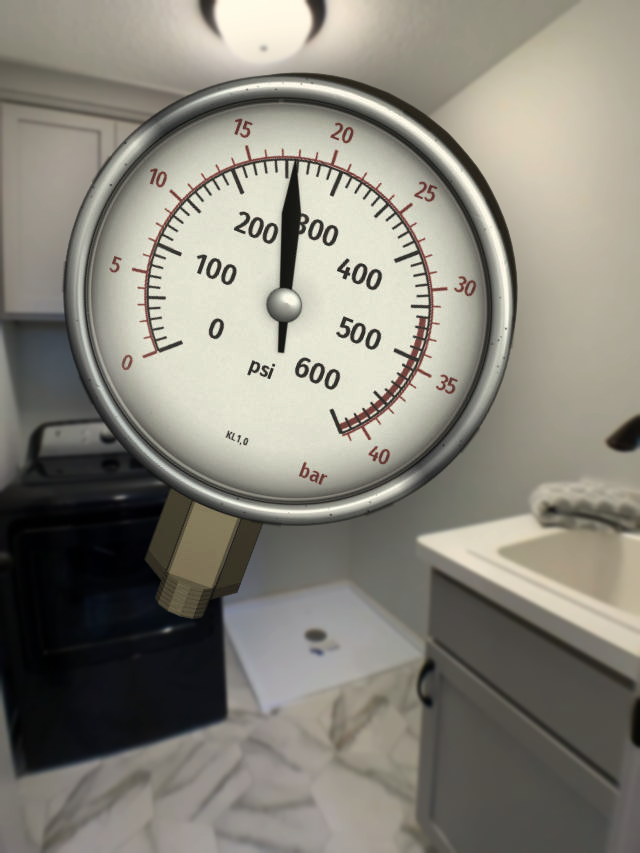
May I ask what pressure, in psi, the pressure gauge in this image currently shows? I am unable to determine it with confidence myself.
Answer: 260 psi
